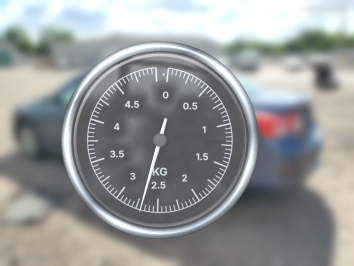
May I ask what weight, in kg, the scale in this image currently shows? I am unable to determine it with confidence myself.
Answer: 2.7 kg
